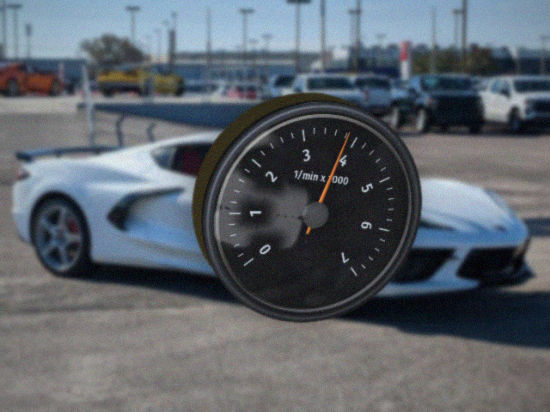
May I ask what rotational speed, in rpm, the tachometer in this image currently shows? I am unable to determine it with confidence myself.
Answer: 3800 rpm
